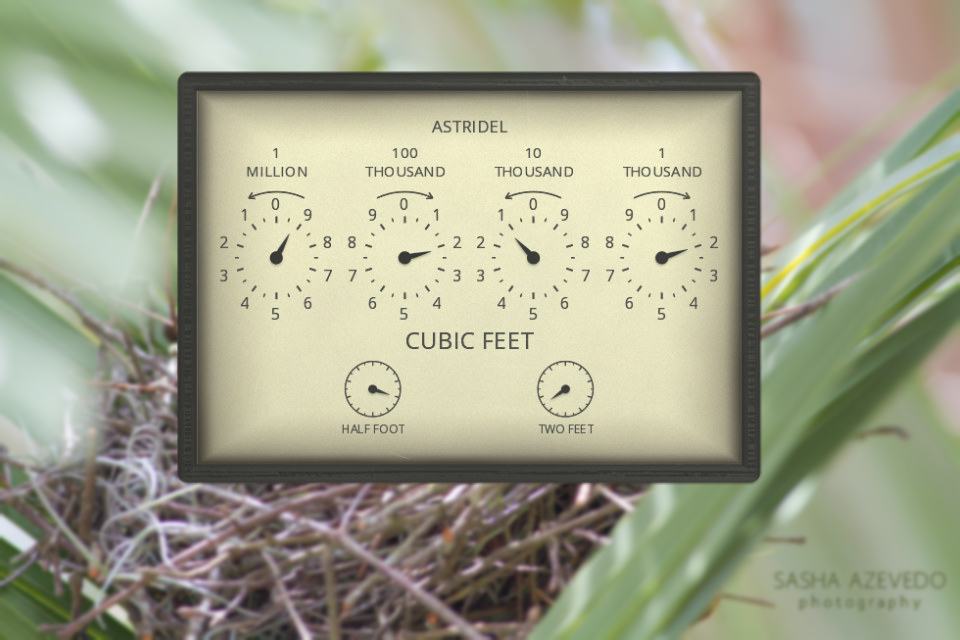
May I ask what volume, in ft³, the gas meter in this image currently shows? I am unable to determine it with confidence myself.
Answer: 921200 ft³
